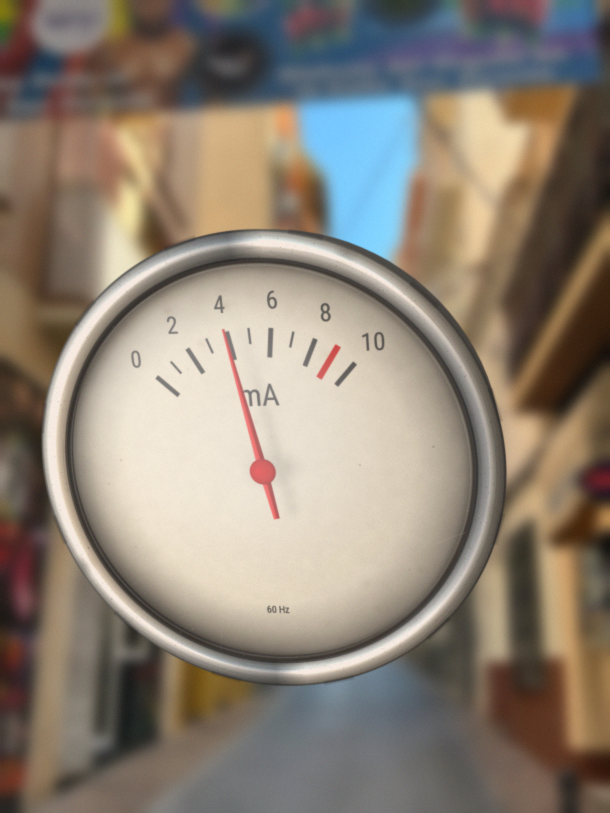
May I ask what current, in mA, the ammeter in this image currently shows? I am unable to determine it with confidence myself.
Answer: 4 mA
